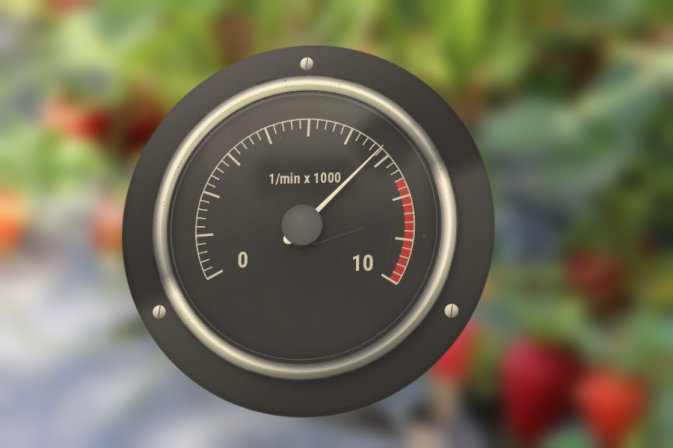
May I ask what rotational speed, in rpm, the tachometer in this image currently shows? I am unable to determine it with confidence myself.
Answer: 6800 rpm
